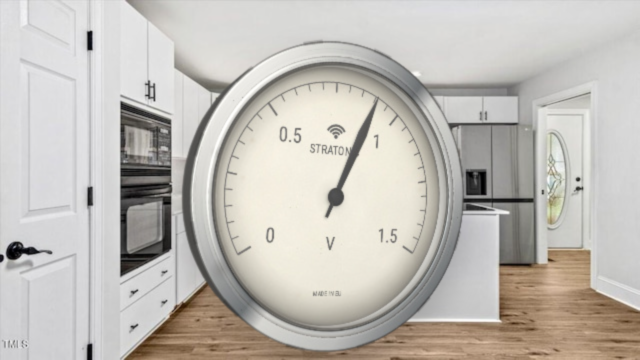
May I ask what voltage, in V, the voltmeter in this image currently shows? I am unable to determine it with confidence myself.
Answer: 0.9 V
